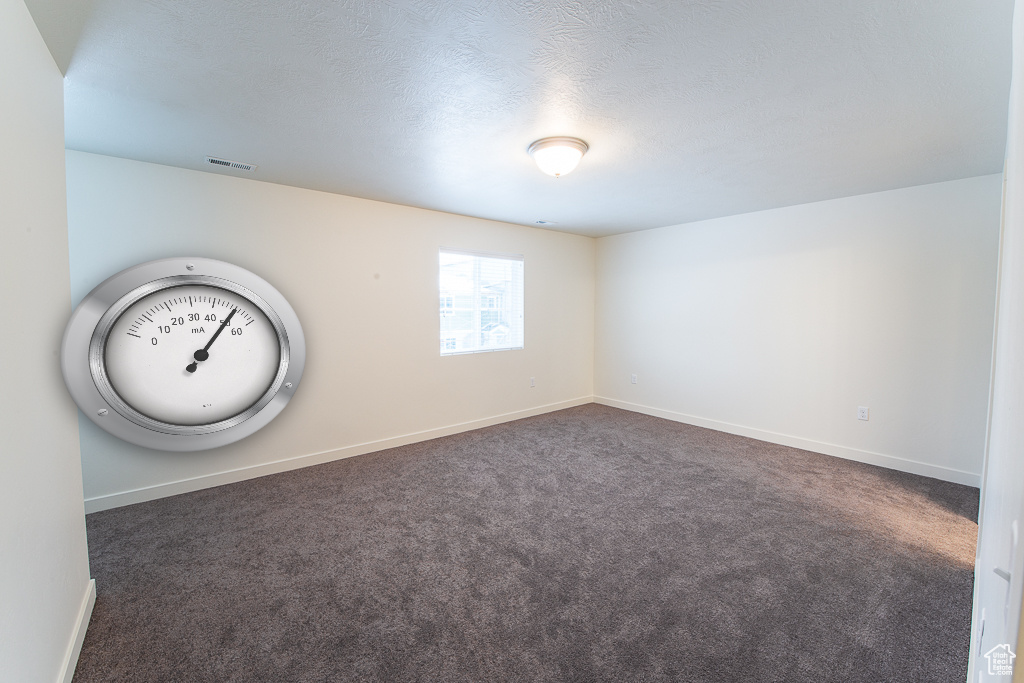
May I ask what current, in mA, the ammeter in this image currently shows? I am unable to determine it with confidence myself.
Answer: 50 mA
